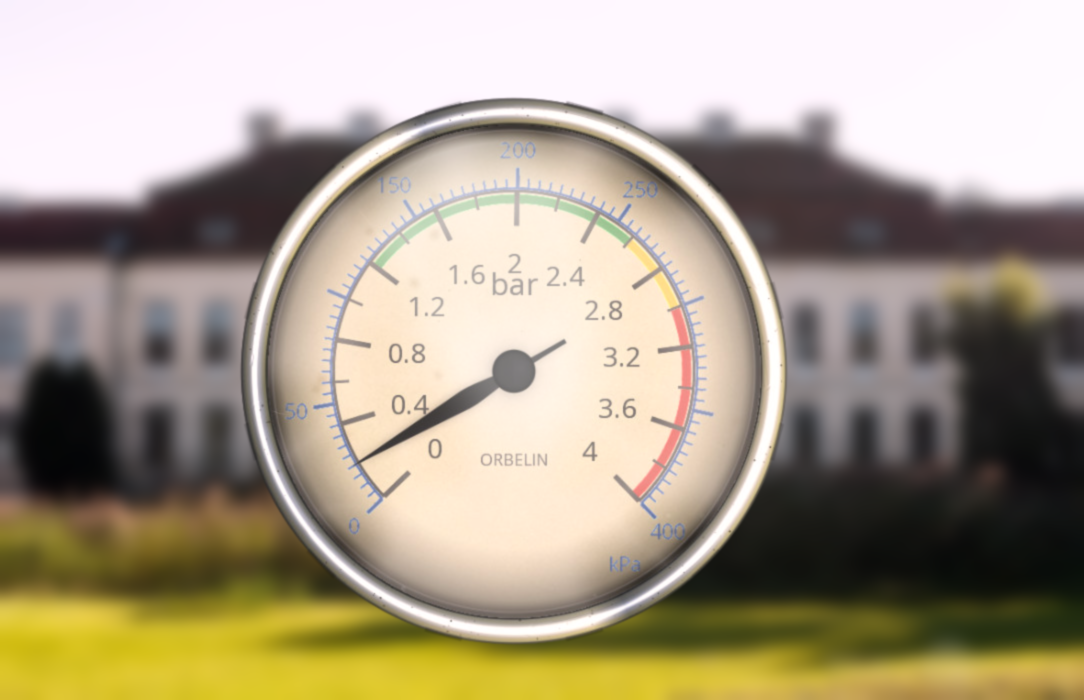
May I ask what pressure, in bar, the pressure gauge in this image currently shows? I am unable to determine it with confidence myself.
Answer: 0.2 bar
